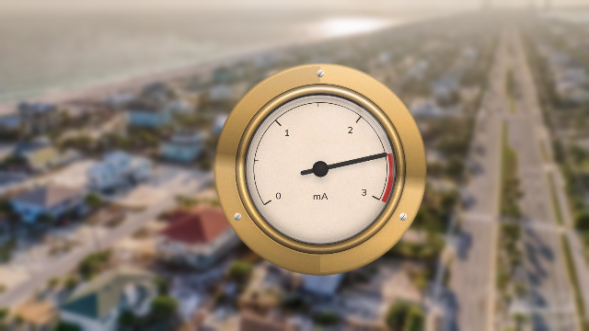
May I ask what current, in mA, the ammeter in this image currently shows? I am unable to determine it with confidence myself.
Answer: 2.5 mA
